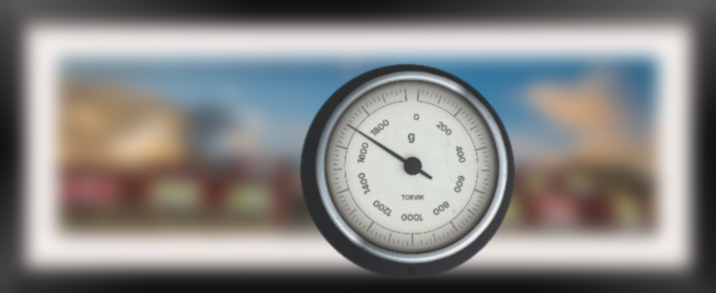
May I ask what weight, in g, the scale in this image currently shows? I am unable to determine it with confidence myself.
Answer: 1700 g
